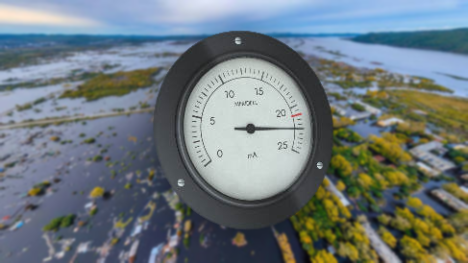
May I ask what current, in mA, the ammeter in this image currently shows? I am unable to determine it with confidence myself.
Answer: 22.5 mA
